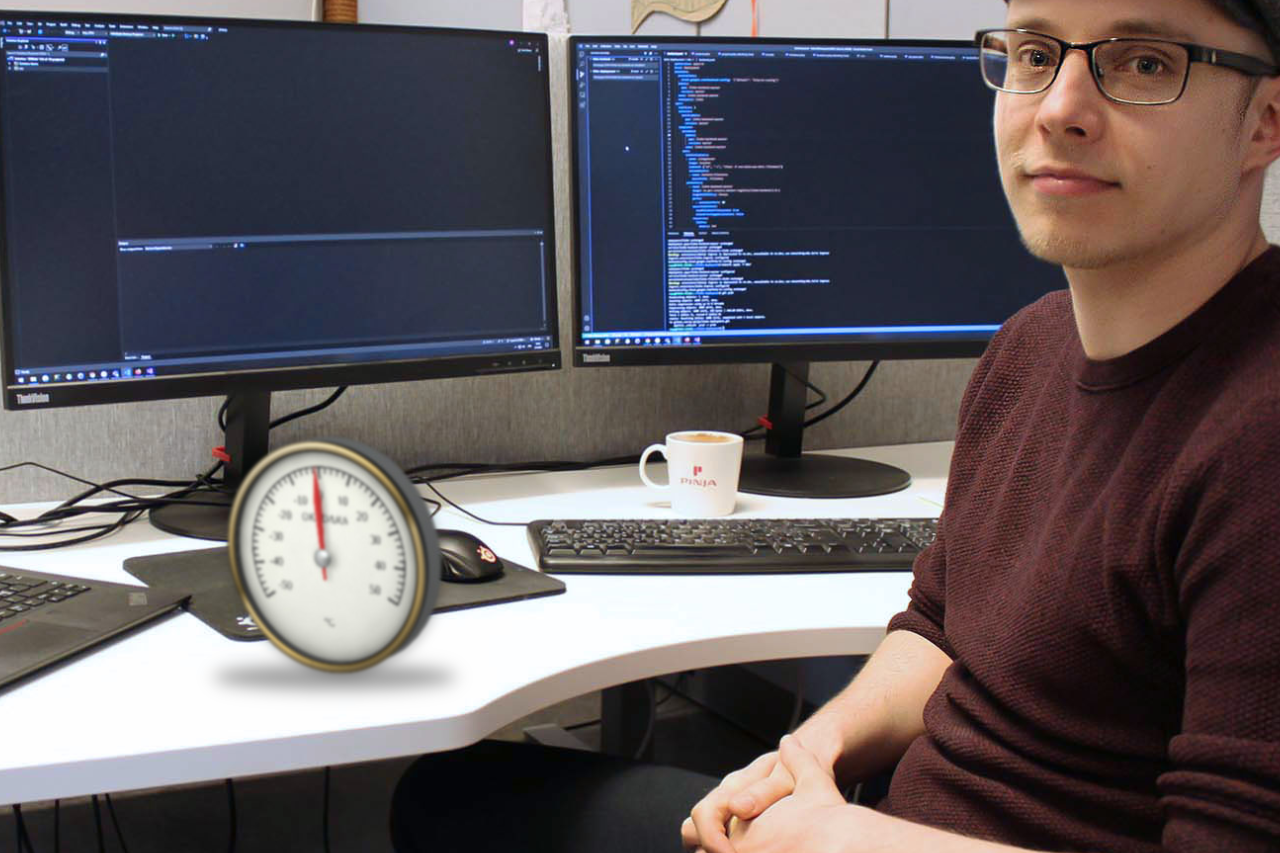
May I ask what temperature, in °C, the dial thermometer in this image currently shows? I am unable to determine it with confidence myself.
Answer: 0 °C
